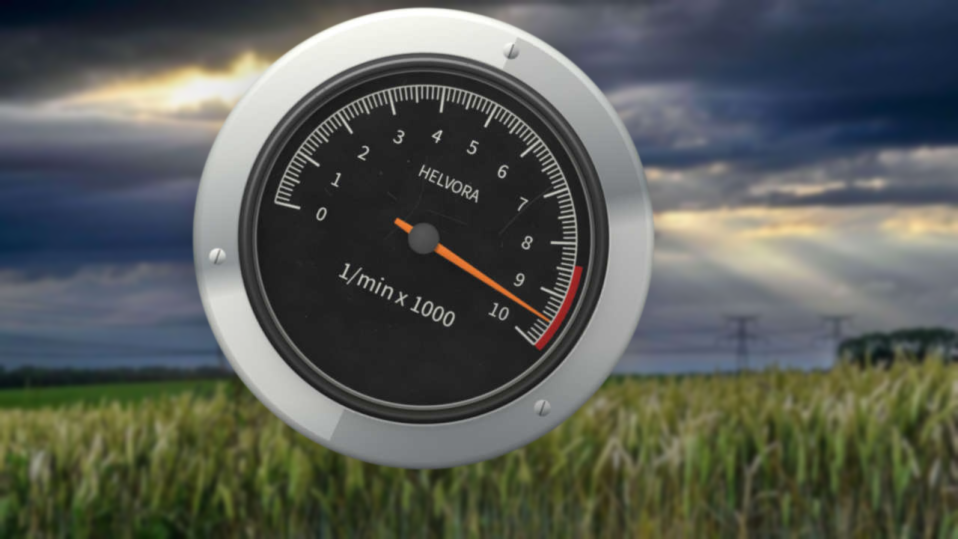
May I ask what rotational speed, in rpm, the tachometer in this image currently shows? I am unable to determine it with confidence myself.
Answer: 9500 rpm
